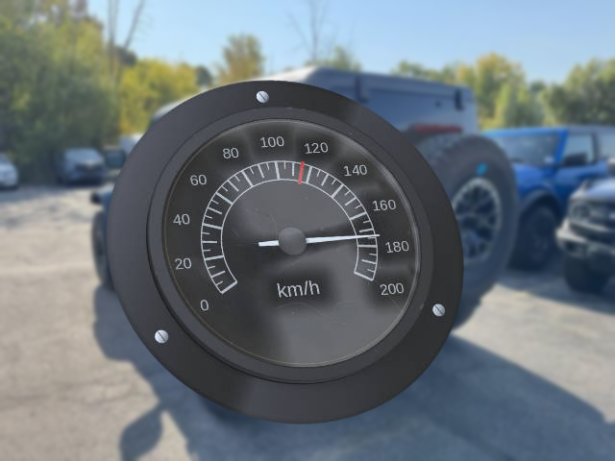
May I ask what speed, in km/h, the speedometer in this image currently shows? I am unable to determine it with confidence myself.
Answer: 175 km/h
